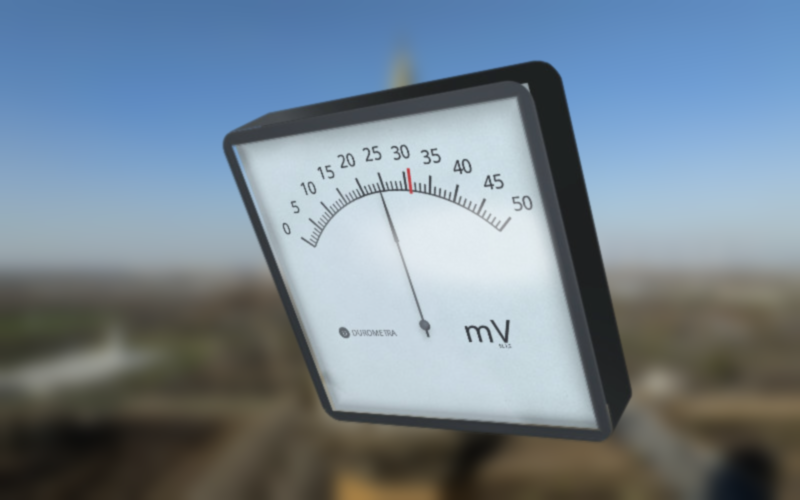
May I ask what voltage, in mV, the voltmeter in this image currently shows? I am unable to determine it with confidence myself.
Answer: 25 mV
